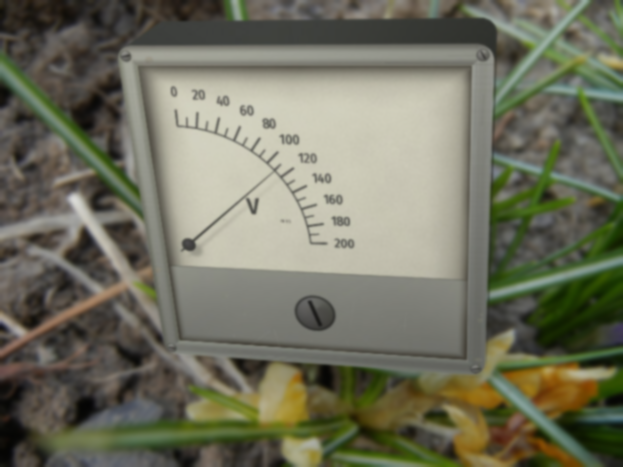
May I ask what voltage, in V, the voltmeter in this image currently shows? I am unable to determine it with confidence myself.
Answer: 110 V
